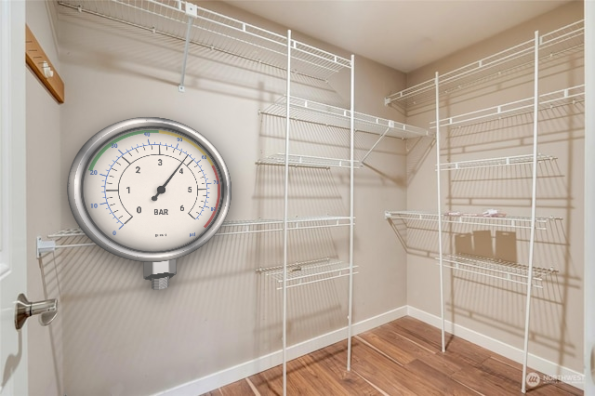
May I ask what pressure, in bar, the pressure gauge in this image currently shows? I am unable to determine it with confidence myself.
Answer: 3.8 bar
